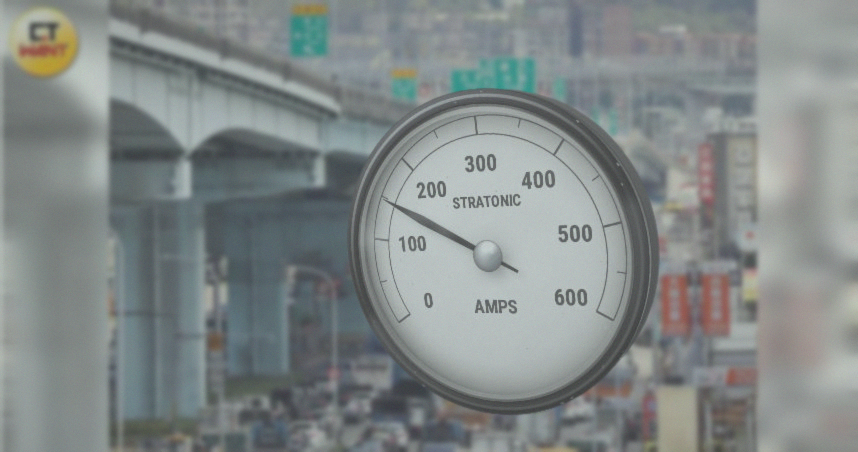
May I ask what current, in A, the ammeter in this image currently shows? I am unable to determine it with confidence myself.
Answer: 150 A
